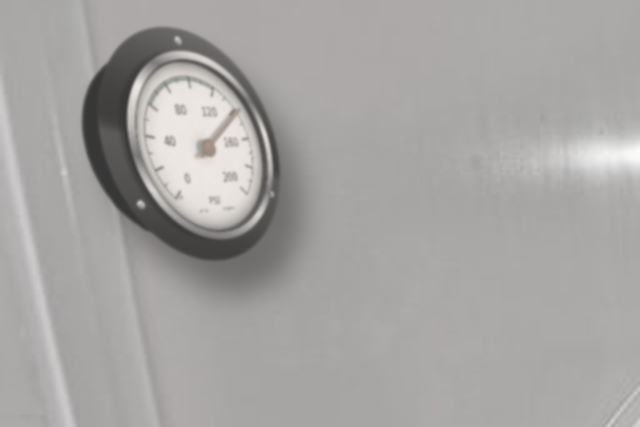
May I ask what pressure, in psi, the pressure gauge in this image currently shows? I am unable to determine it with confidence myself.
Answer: 140 psi
